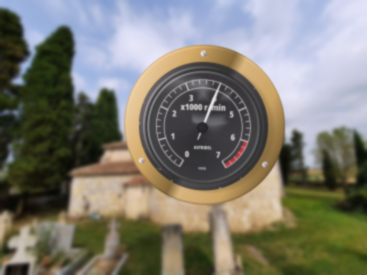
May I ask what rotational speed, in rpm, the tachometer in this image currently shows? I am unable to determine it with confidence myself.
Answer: 4000 rpm
